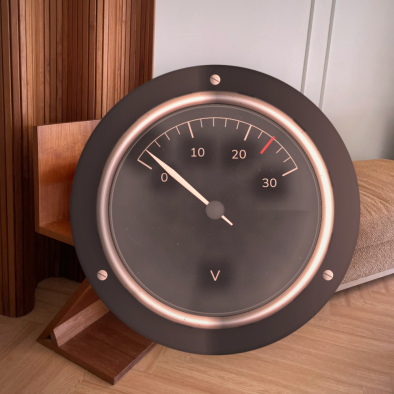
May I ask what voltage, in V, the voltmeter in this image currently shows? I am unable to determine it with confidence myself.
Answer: 2 V
